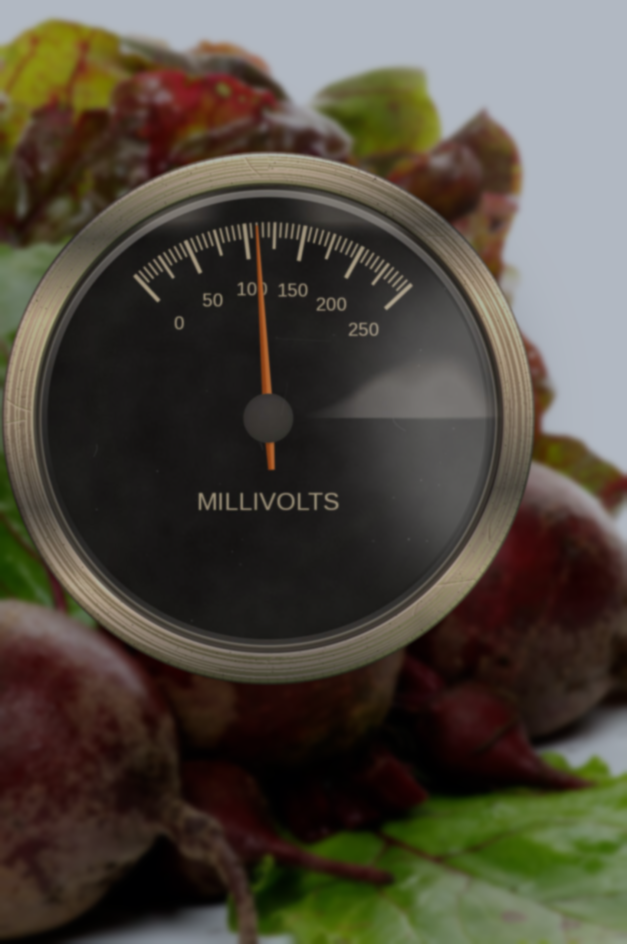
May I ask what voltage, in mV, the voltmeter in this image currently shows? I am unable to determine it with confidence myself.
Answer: 110 mV
